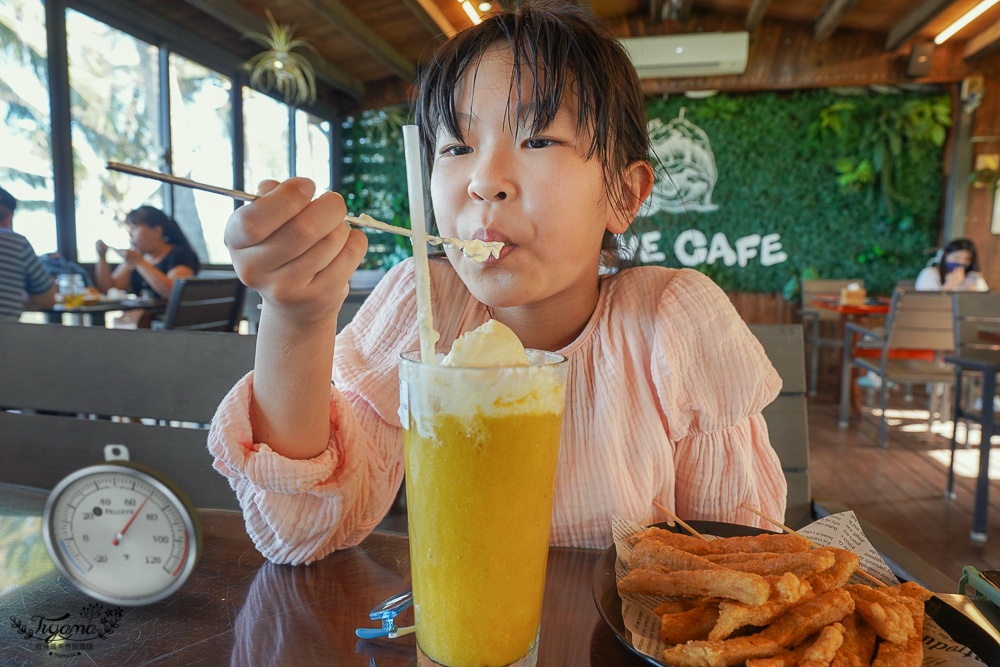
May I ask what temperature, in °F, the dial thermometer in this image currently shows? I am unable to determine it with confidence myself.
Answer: 70 °F
